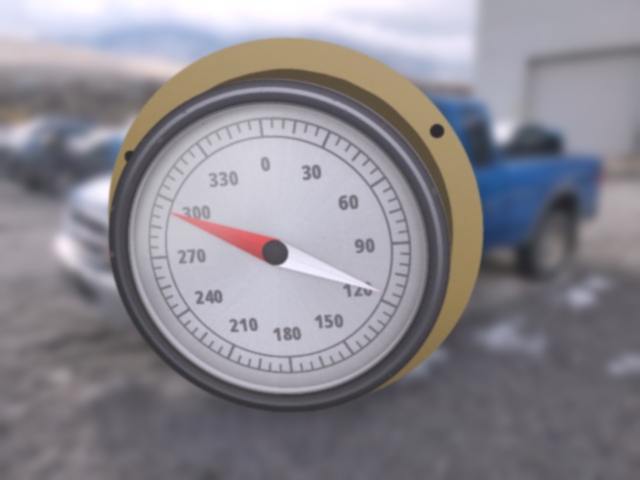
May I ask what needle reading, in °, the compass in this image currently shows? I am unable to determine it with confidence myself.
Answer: 295 °
